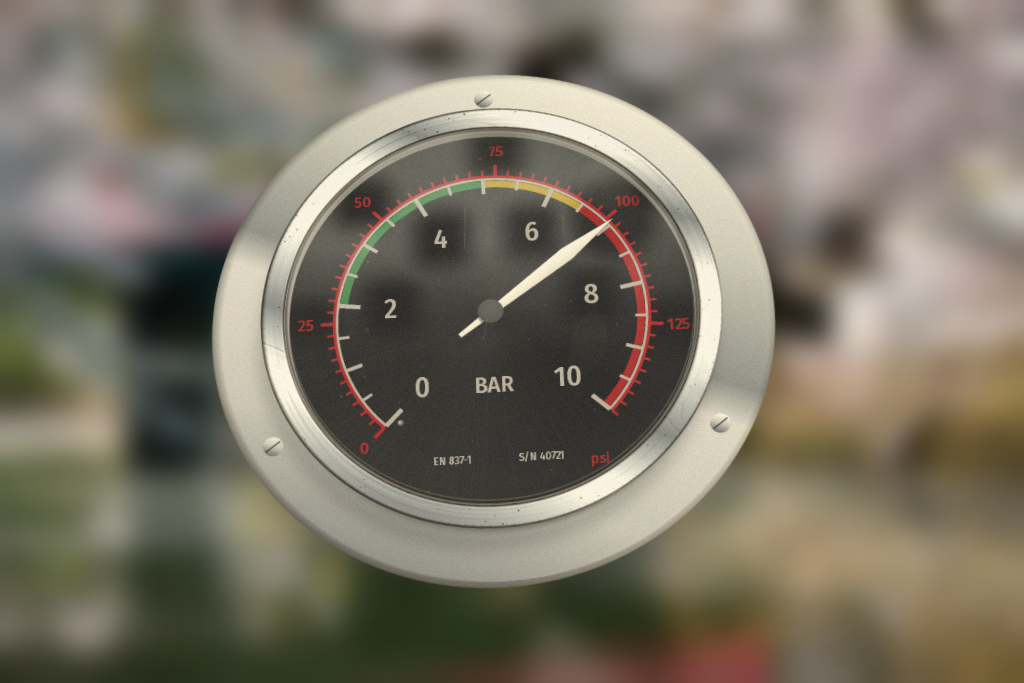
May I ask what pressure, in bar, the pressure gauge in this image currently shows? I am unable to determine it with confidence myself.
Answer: 7 bar
